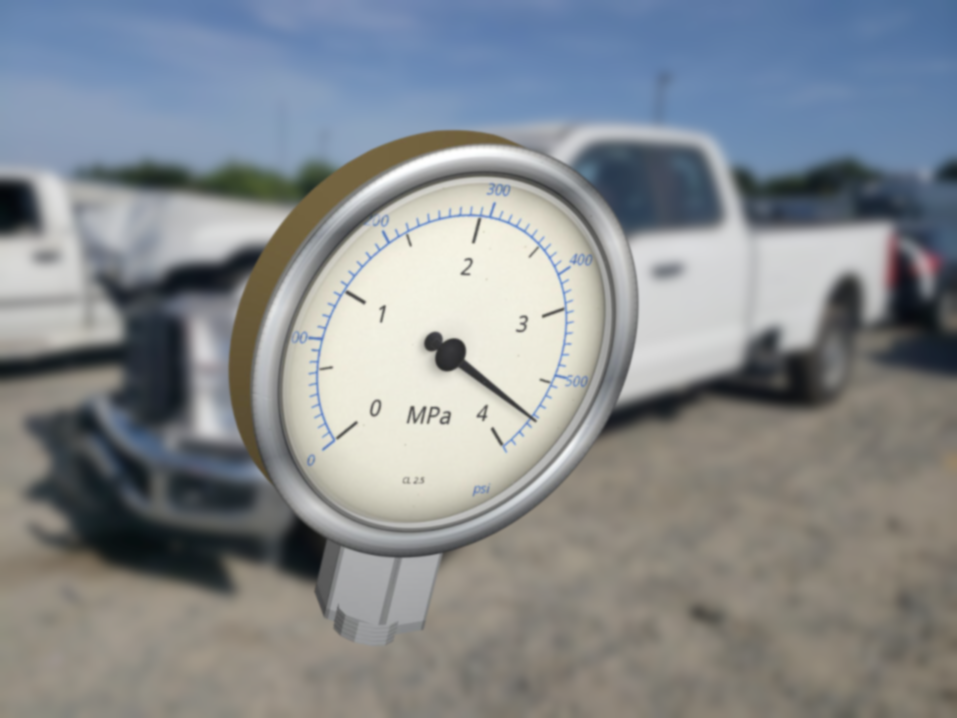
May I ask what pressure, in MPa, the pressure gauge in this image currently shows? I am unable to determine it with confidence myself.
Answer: 3.75 MPa
